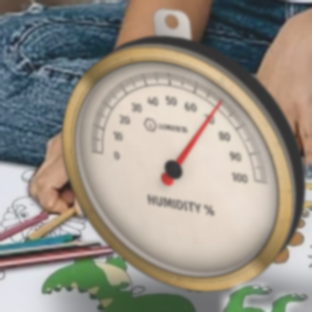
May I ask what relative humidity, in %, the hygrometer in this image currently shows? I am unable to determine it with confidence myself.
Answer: 70 %
